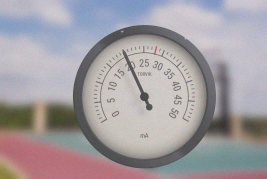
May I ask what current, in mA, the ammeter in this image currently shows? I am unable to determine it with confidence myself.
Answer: 20 mA
